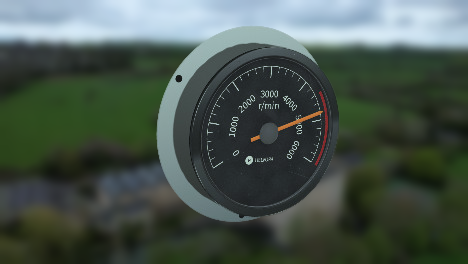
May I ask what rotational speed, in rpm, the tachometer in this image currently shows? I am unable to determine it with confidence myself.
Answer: 4800 rpm
